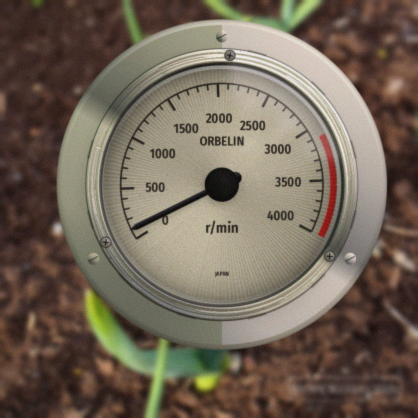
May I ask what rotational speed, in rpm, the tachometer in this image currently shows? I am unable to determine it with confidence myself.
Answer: 100 rpm
